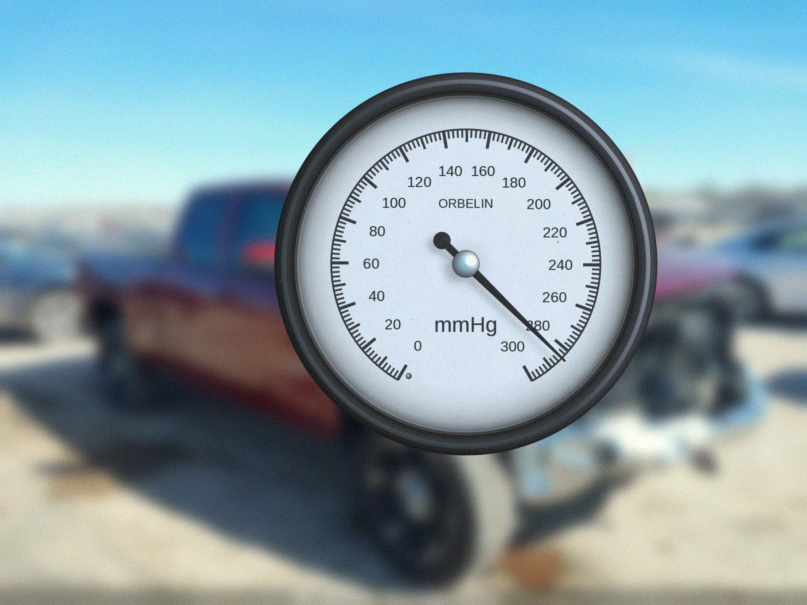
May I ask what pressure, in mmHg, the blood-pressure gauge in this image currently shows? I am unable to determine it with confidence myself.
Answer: 284 mmHg
